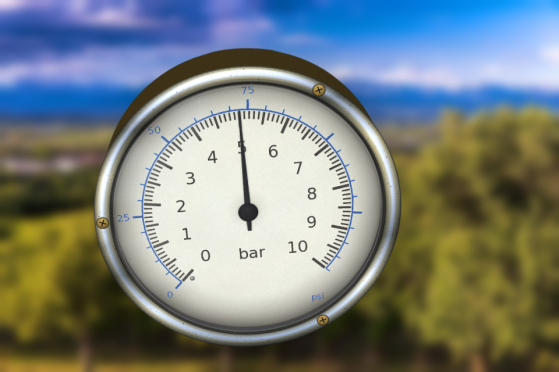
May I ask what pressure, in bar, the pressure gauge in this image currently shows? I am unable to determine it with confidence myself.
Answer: 5 bar
